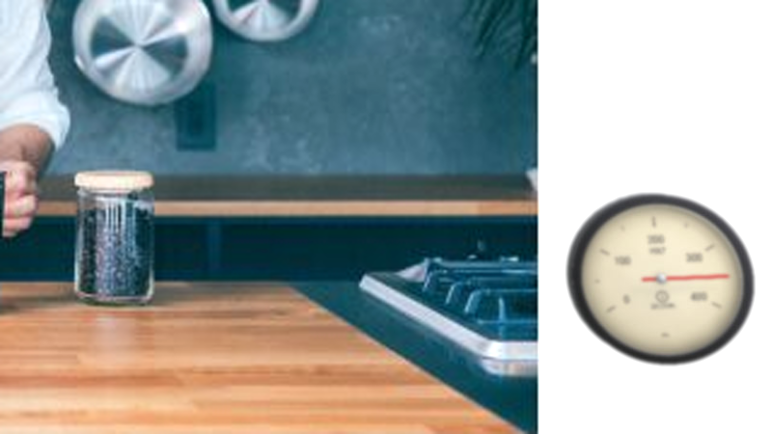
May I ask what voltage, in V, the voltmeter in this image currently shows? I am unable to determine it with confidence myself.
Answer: 350 V
